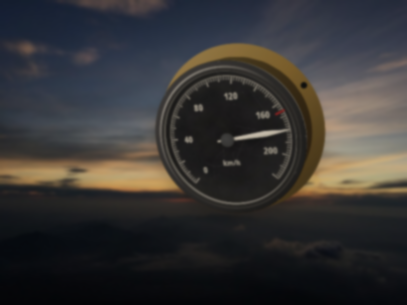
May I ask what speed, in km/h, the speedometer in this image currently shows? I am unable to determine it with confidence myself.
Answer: 180 km/h
